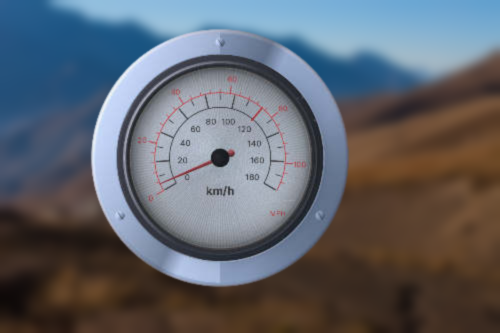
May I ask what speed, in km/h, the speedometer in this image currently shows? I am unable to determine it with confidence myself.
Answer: 5 km/h
